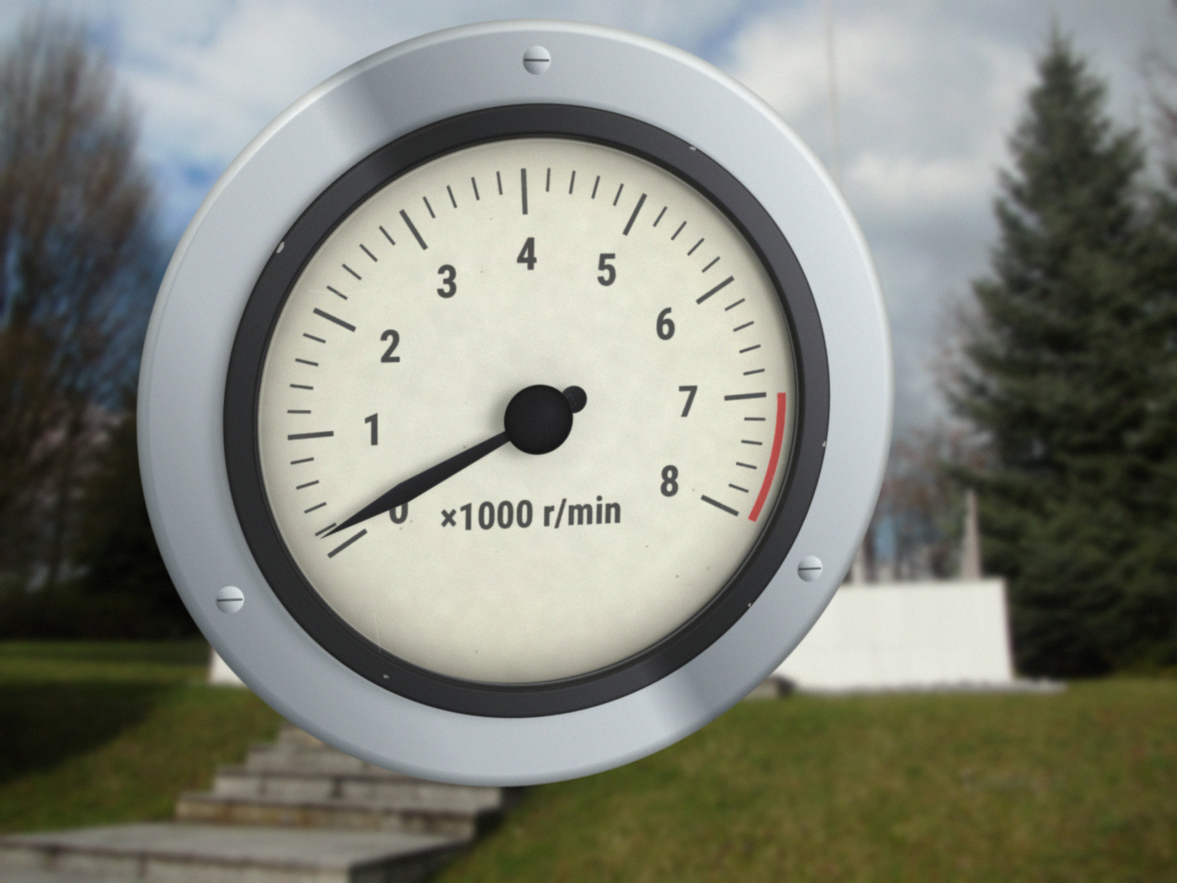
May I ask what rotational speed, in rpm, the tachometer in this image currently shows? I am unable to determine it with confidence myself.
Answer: 200 rpm
